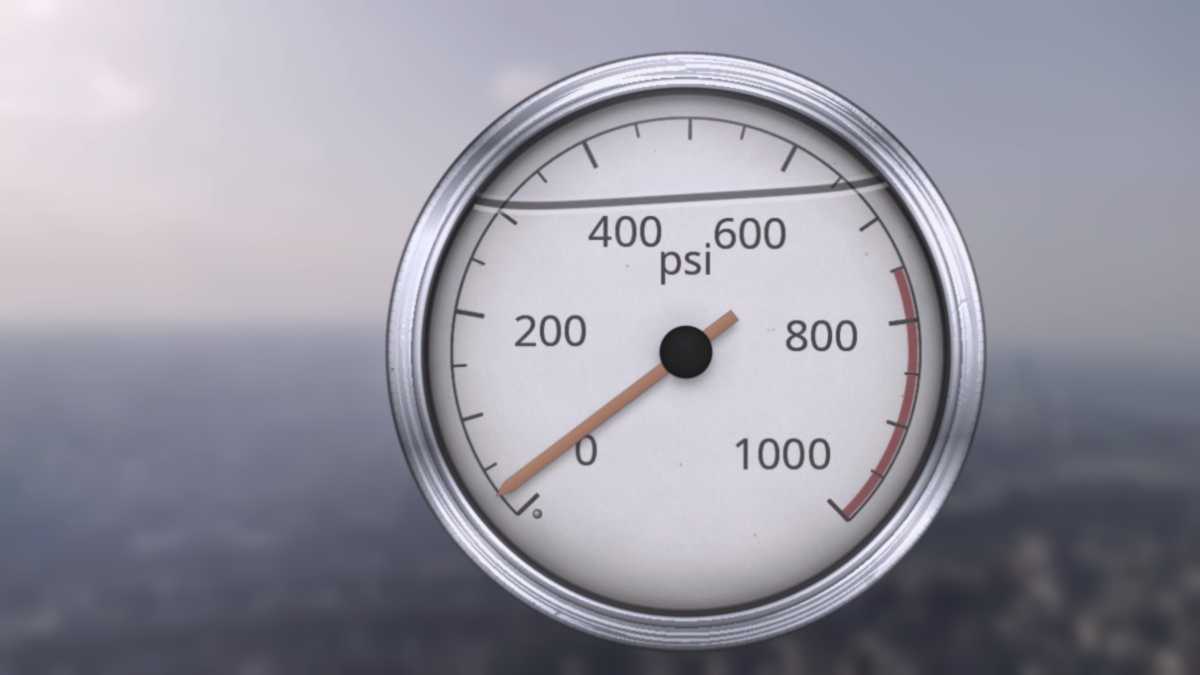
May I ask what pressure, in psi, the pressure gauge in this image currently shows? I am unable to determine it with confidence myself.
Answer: 25 psi
